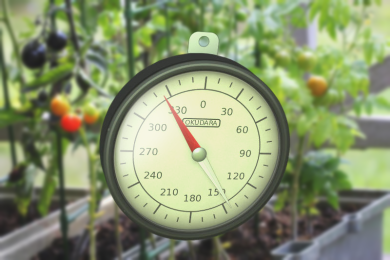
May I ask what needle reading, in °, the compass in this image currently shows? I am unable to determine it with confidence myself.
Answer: 325 °
